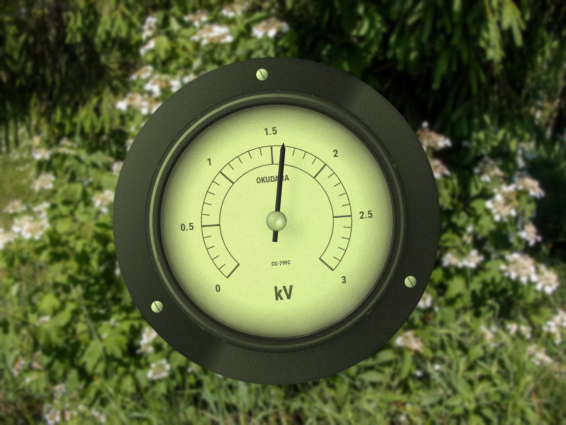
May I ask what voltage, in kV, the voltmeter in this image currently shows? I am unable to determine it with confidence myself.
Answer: 1.6 kV
